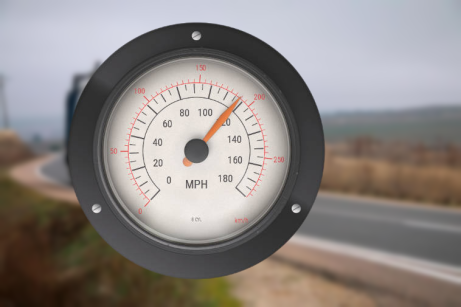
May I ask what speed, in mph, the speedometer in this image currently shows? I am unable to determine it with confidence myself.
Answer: 117.5 mph
